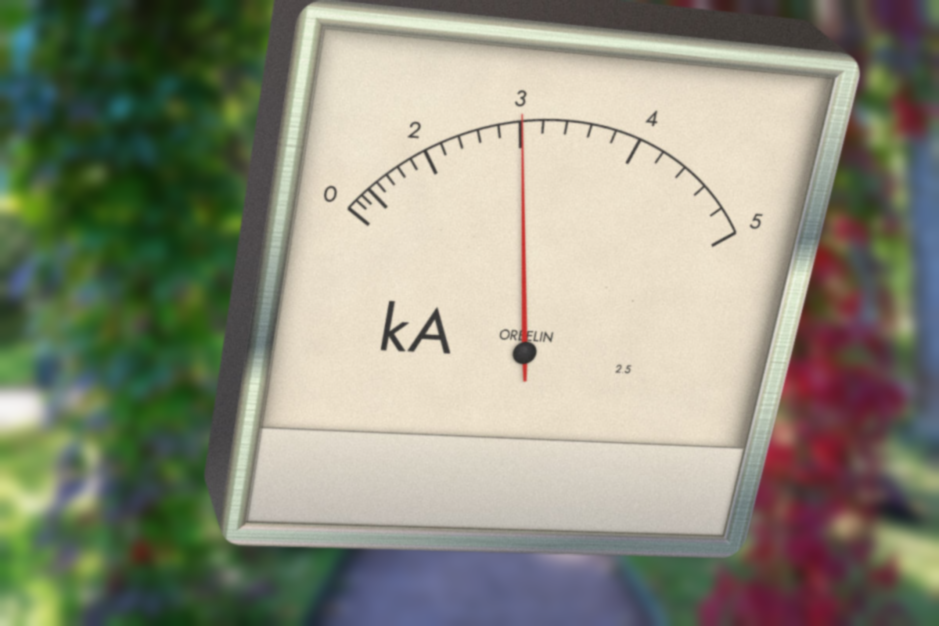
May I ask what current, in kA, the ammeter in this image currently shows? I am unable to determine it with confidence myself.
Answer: 3 kA
